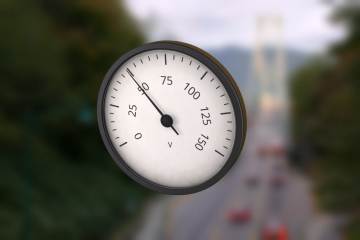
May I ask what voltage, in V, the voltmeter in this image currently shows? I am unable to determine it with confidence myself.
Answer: 50 V
